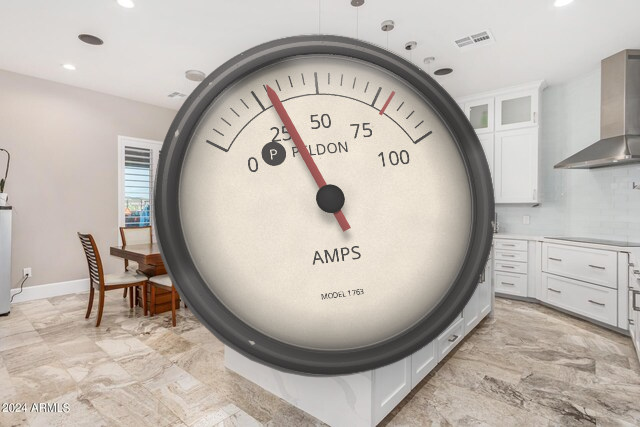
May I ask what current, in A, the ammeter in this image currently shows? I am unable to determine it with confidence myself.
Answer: 30 A
